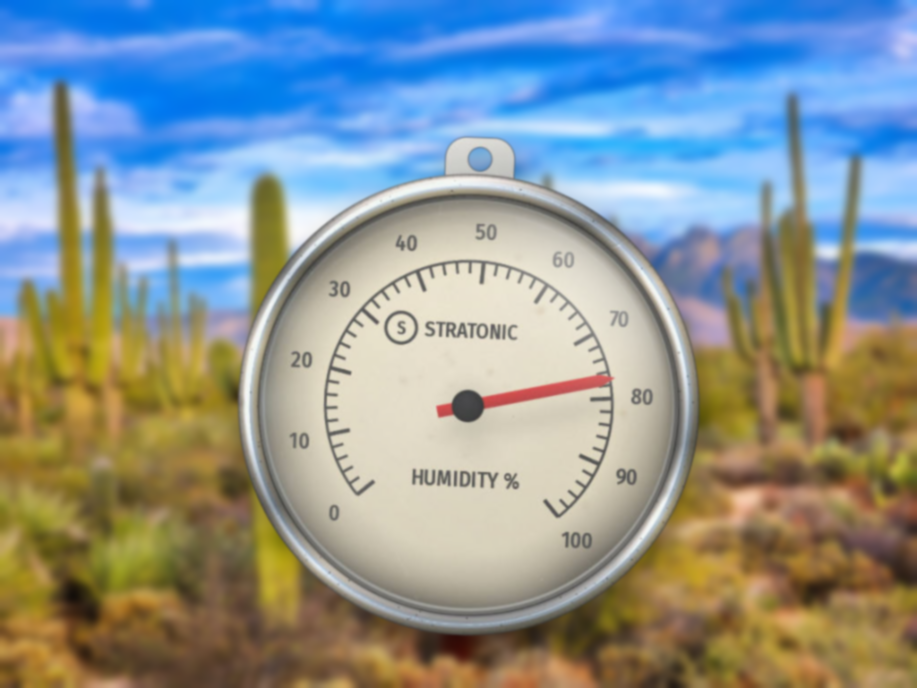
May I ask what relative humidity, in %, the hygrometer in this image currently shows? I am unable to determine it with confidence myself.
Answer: 77 %
